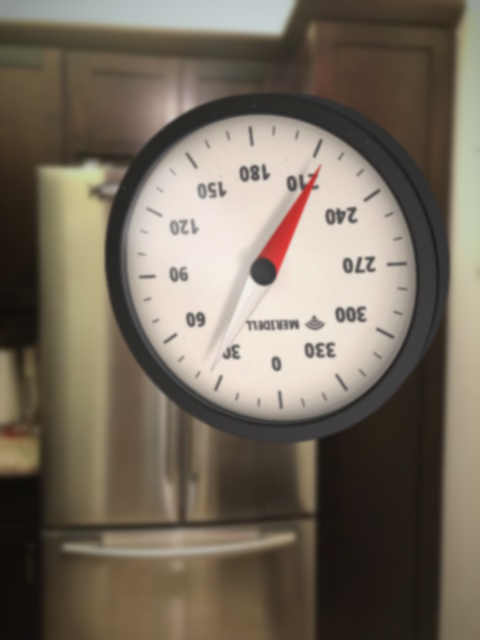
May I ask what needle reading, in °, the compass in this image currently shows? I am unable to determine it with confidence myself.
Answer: 215 °
